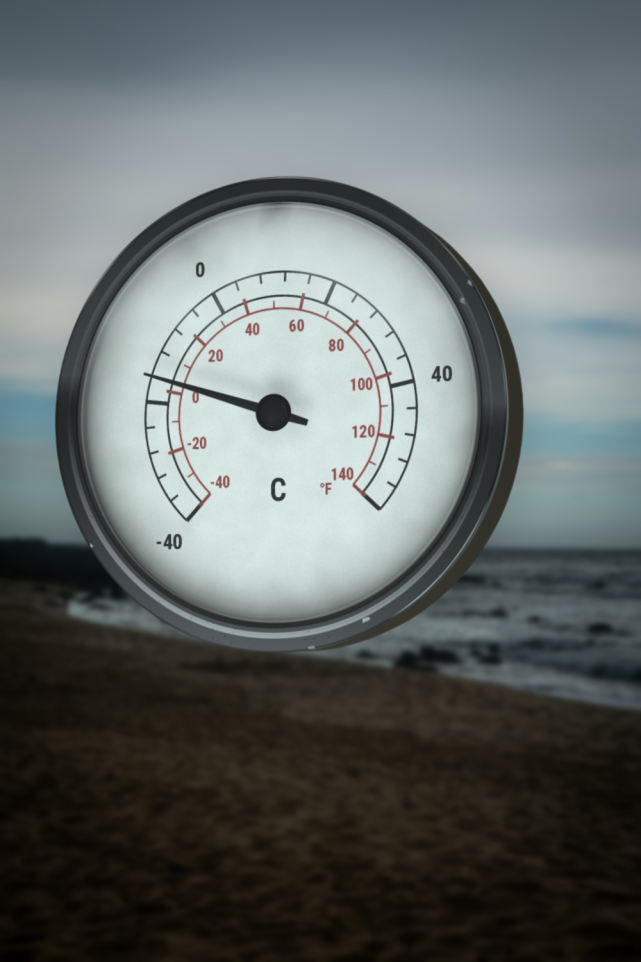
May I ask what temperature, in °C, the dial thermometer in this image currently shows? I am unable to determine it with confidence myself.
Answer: -16 °C
